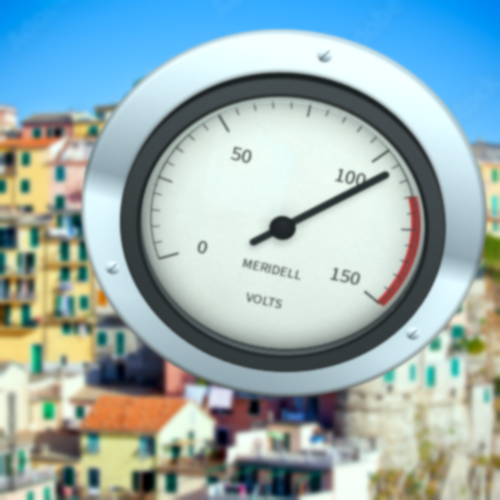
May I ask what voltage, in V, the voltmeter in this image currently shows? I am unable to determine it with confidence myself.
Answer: 105 V
